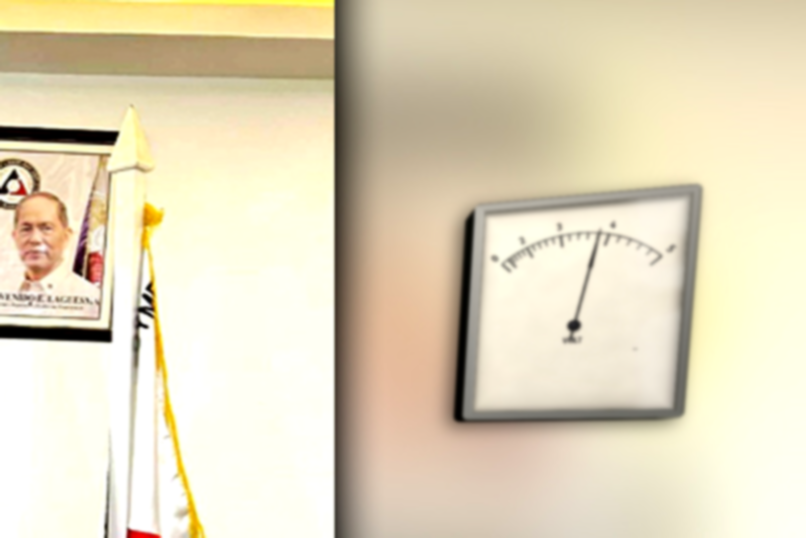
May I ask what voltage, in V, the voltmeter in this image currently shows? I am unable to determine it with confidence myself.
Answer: 3.8 V
